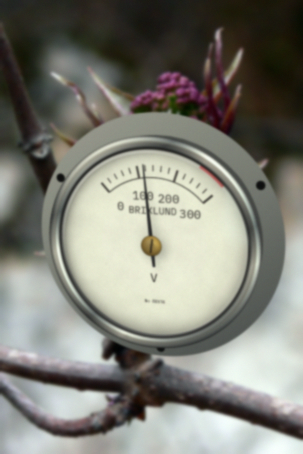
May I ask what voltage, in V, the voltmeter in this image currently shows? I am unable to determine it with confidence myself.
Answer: 120 V
